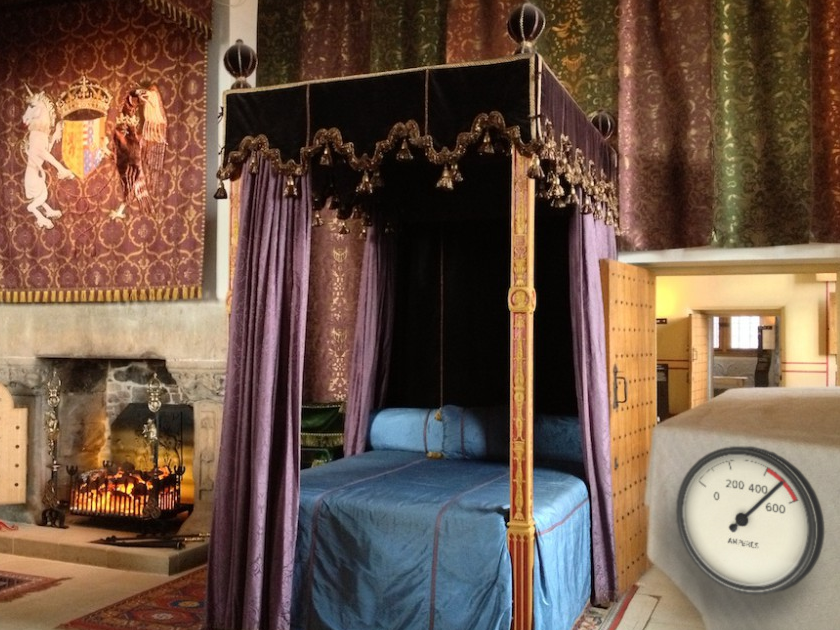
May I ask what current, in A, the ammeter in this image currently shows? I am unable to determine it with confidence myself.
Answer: 500 A
